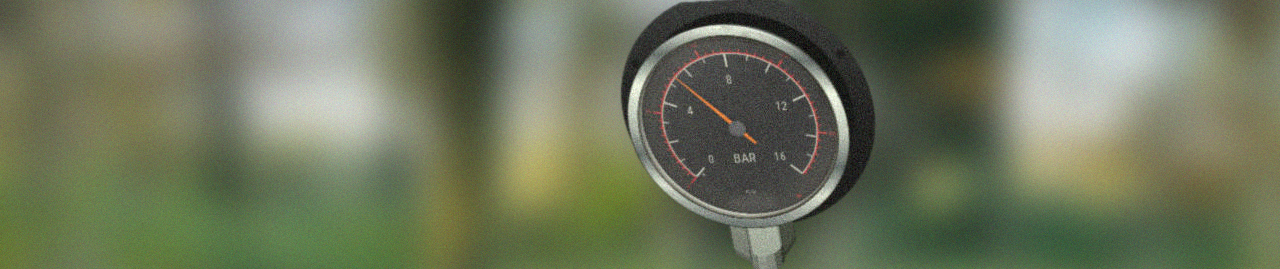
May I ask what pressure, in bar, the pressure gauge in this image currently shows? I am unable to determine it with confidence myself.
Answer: 5.5 bar
